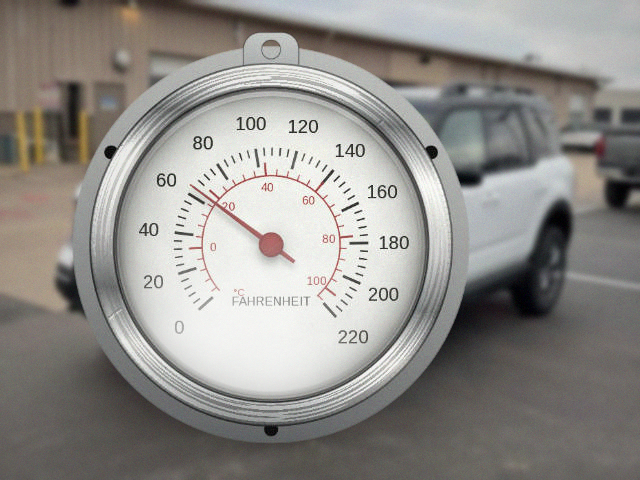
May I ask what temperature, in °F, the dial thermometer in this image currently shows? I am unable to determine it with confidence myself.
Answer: 64 °F
